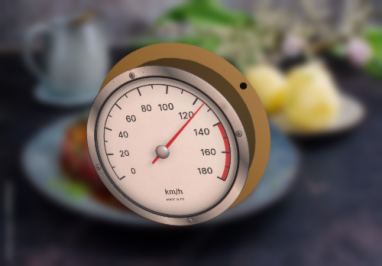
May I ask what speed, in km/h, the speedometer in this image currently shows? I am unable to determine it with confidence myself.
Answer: 125 km/h
